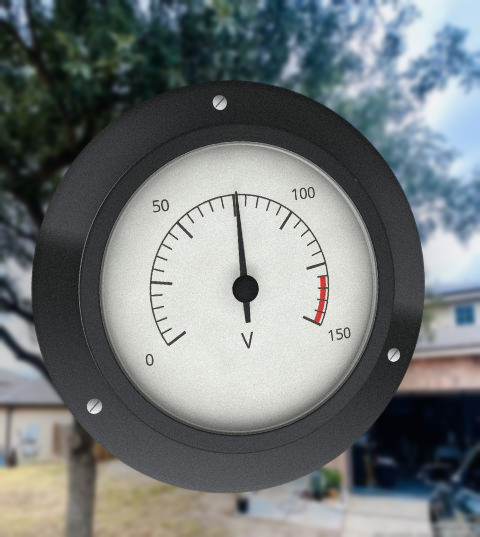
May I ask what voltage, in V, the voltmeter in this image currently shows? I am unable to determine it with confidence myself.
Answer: 75 V
